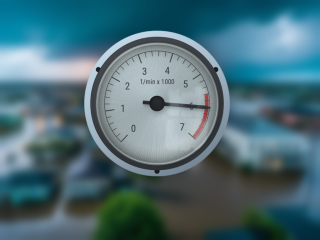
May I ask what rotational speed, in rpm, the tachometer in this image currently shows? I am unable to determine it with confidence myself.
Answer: 6000 rpm
